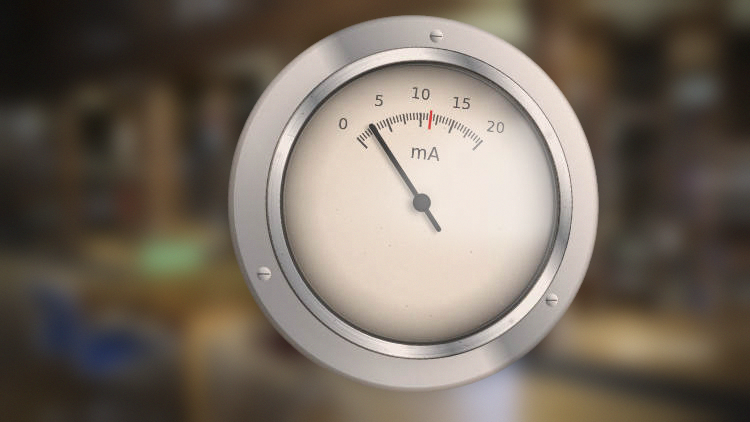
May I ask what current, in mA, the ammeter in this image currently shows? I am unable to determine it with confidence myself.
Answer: 2.5 mA
